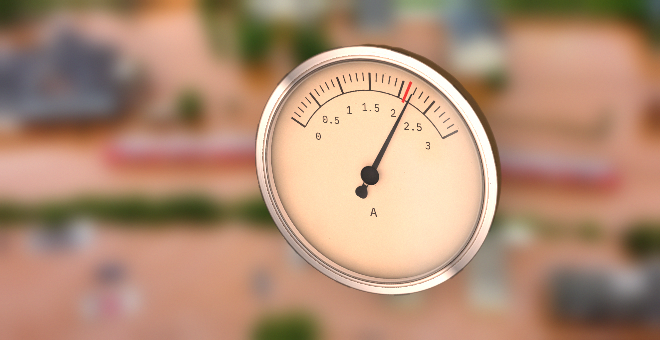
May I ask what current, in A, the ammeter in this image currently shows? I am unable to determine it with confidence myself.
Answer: 2.2 A
